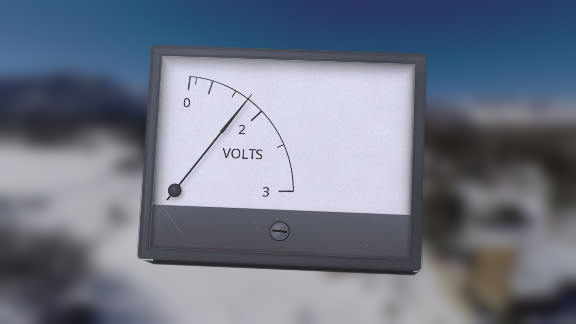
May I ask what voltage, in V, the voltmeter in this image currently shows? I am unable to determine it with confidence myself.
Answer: 1.75 V
